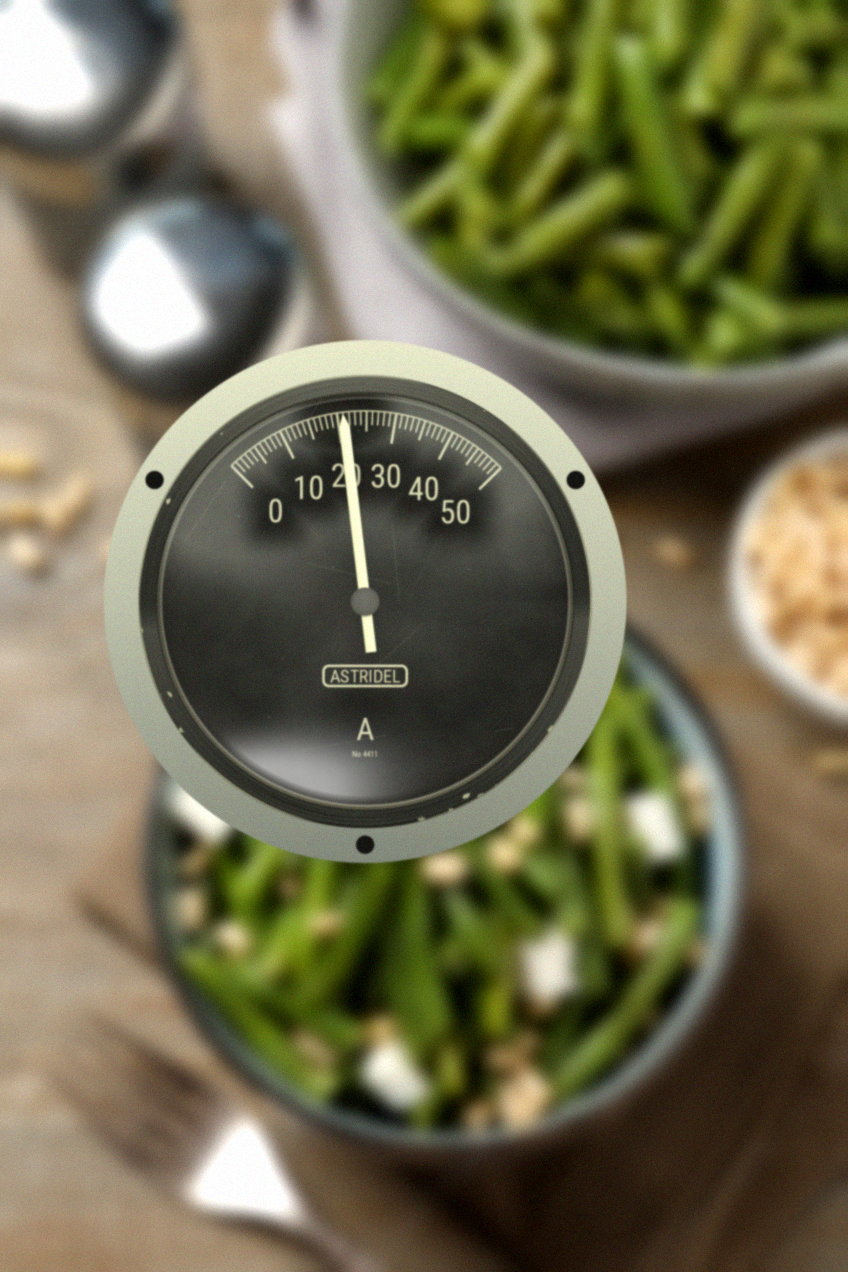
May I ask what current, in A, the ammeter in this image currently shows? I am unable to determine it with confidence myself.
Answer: 21 A
